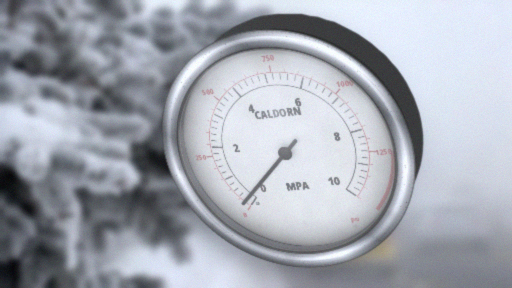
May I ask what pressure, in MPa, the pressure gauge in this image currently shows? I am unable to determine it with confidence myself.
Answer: 0.2 MPa
